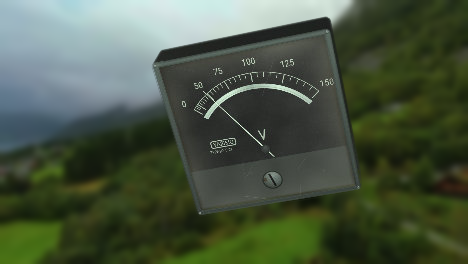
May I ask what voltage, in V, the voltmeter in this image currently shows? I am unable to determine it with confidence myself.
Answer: 50 V
